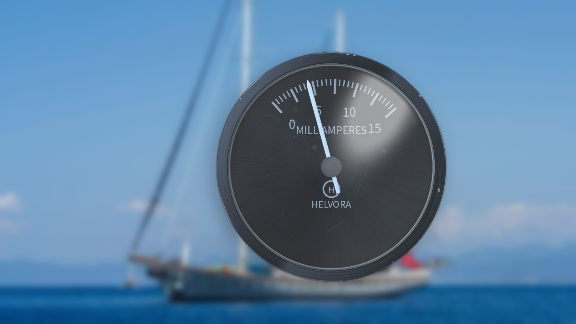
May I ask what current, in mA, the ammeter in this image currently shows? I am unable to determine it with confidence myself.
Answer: 4.5 mA
